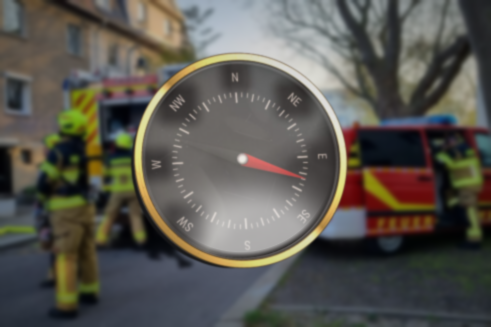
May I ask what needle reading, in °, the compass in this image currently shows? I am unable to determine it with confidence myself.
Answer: 110 °
